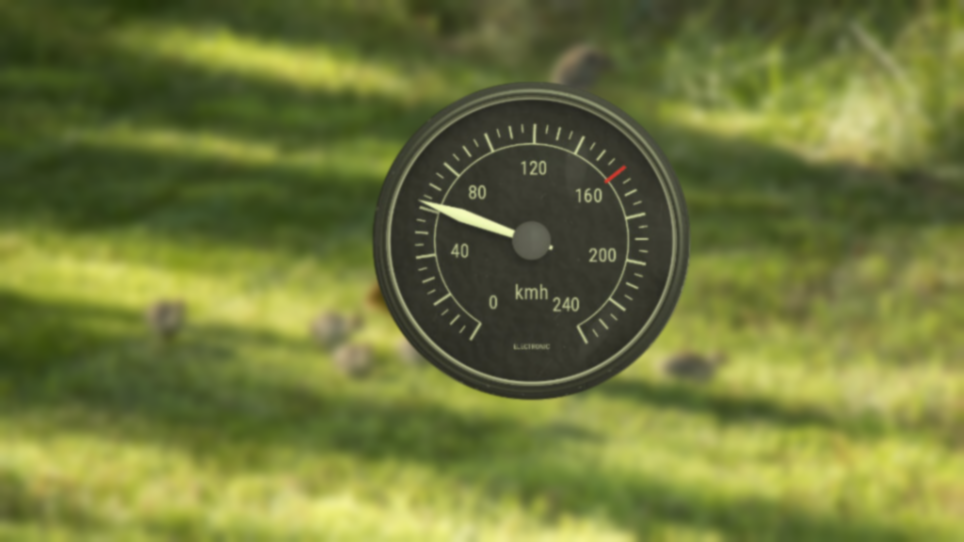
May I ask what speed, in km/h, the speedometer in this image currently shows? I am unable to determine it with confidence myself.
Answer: 62.5 km/h
